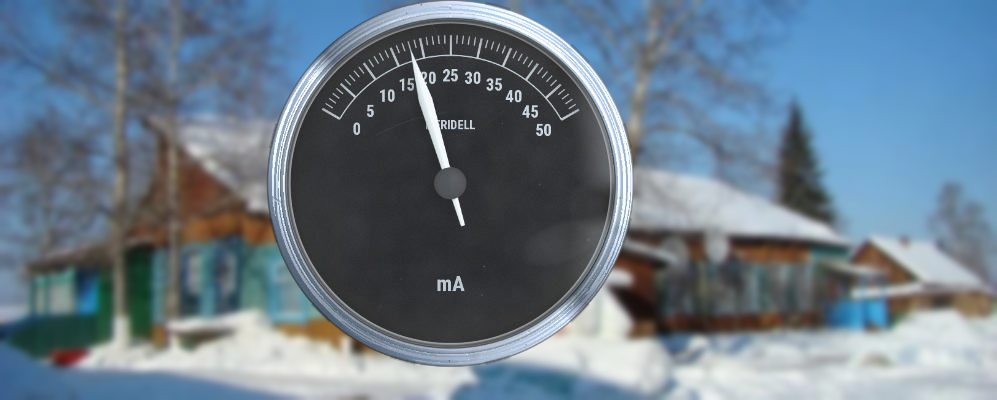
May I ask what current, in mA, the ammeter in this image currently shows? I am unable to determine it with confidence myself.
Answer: 18 mA
